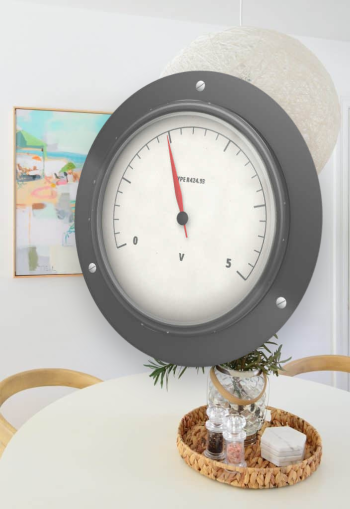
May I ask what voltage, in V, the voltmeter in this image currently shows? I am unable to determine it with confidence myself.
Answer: 2 V
